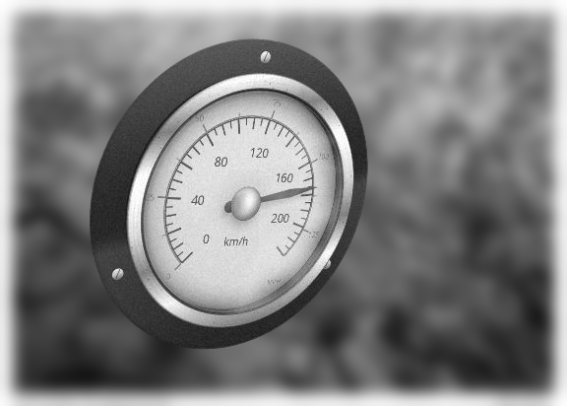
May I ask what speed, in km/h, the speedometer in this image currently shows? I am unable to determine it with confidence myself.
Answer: 175 km/h
